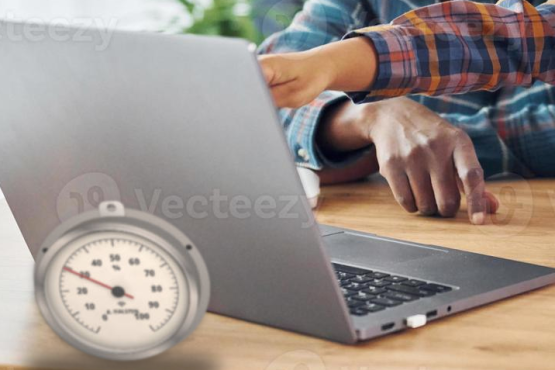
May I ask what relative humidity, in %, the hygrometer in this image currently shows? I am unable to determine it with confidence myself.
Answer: 30 %
